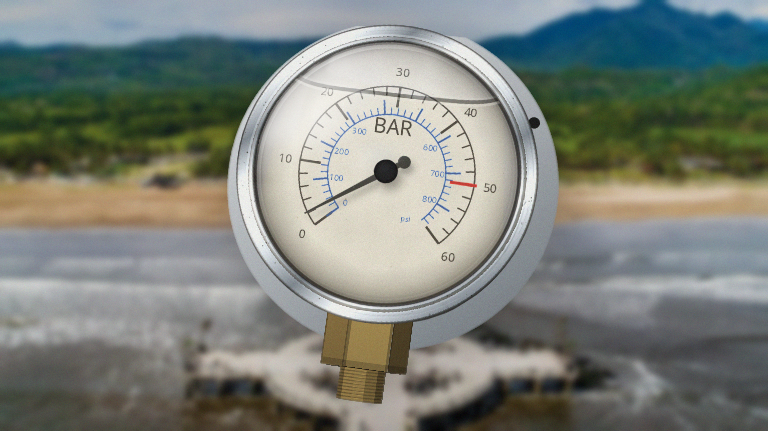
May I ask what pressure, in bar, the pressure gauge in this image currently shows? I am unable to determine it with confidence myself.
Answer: 2 bar
